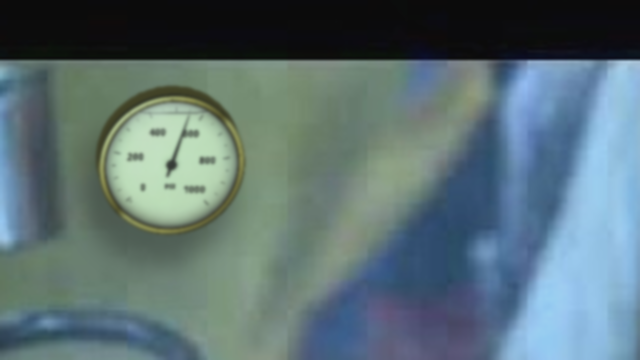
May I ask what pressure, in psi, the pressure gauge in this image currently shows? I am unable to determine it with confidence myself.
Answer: 550 psi
